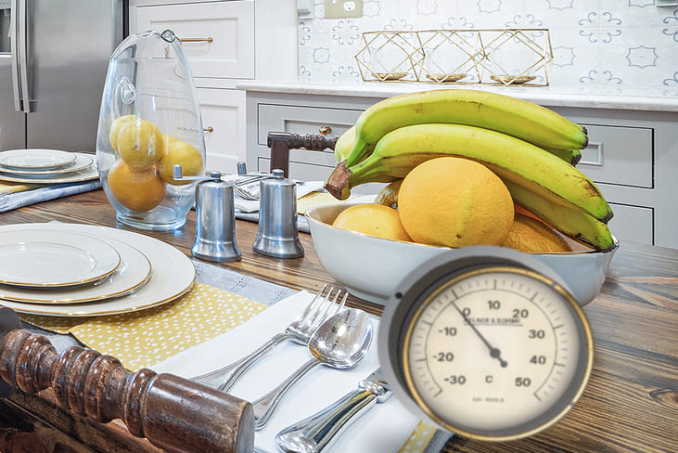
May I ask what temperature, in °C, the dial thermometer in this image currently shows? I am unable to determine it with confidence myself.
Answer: -2 °C
